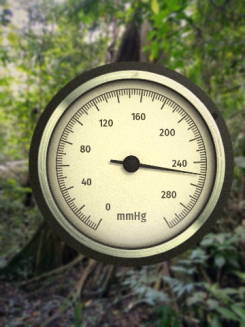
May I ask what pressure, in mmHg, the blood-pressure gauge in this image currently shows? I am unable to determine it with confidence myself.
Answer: 250 mmHg
